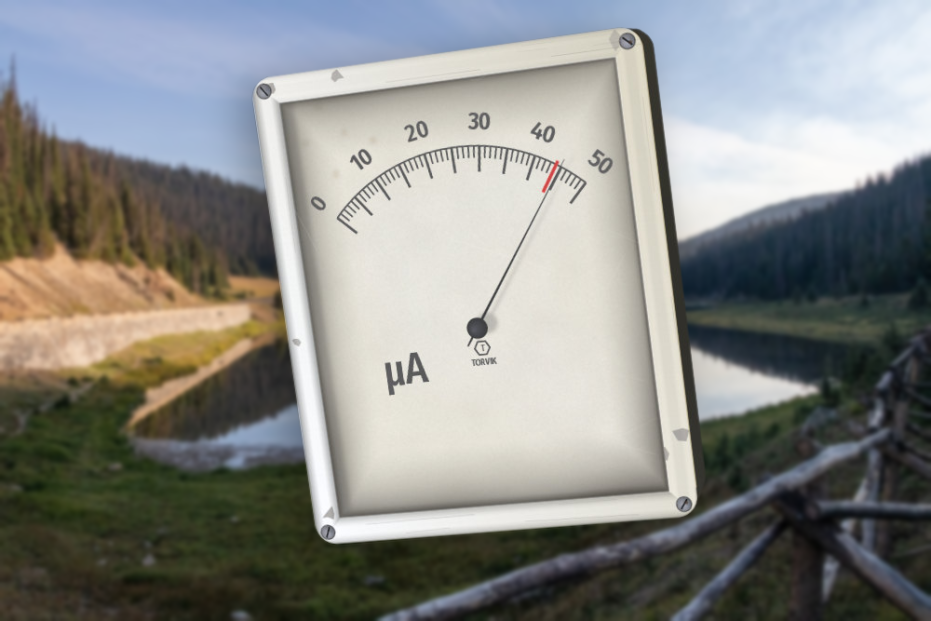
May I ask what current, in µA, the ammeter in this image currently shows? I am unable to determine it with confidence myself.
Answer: 45 µA
